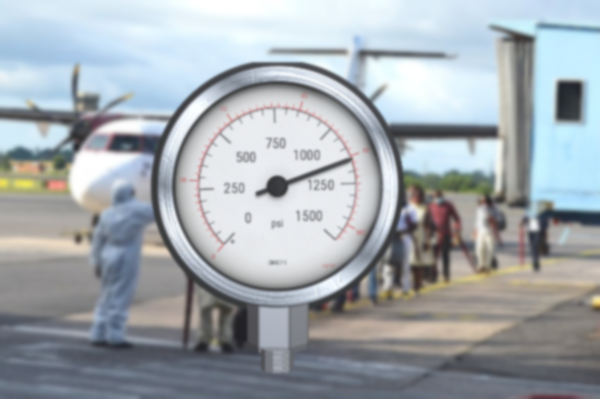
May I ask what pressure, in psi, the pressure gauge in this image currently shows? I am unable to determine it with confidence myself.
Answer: 1150 psi
